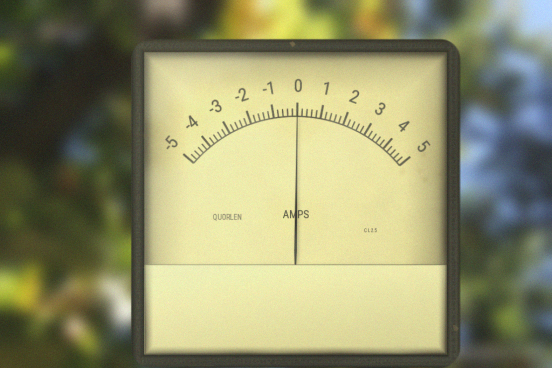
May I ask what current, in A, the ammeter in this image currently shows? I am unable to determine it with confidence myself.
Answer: 0 A
